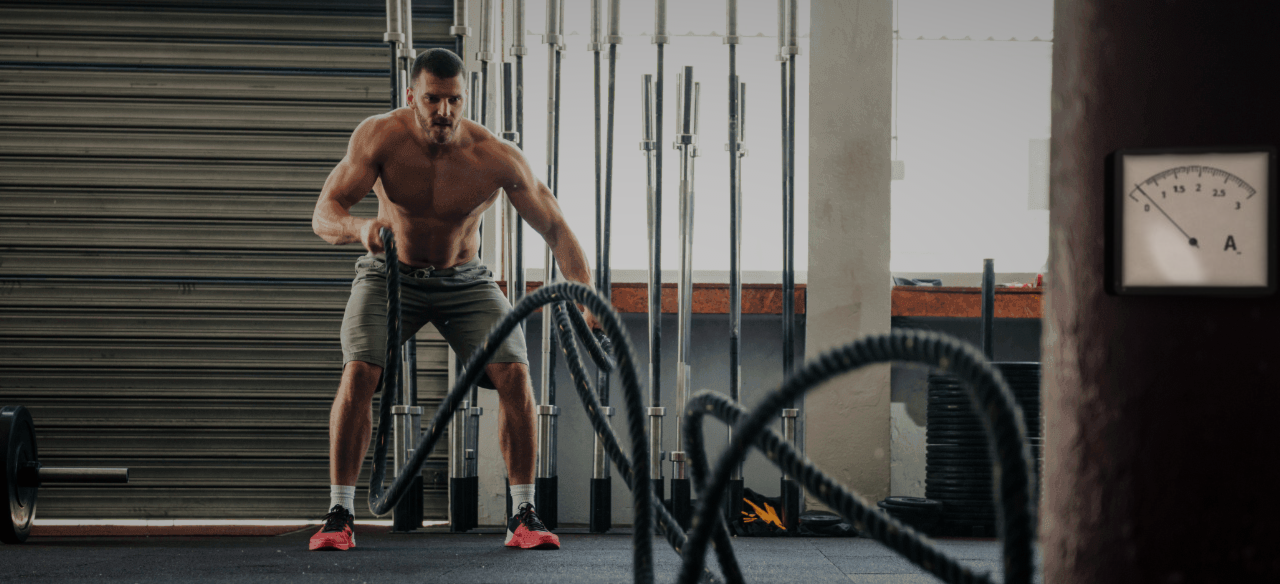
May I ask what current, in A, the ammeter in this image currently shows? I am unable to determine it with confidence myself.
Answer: 0.5 A
